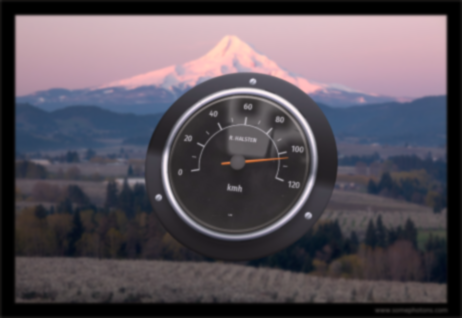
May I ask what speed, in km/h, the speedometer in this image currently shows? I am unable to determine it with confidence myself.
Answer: 105 km/h
